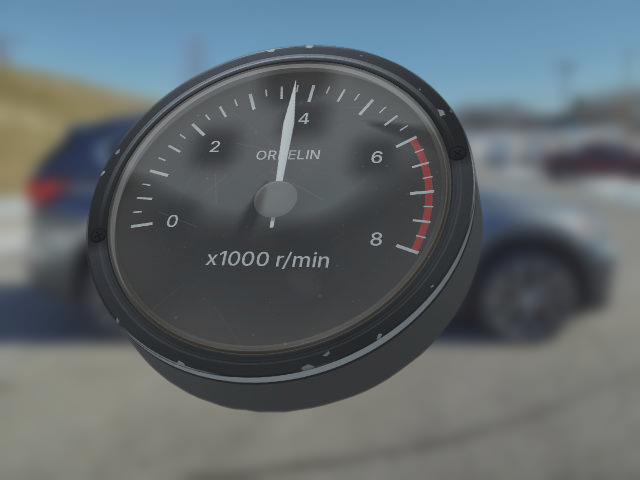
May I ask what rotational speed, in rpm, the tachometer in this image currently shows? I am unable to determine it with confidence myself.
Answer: 3750 rpm
